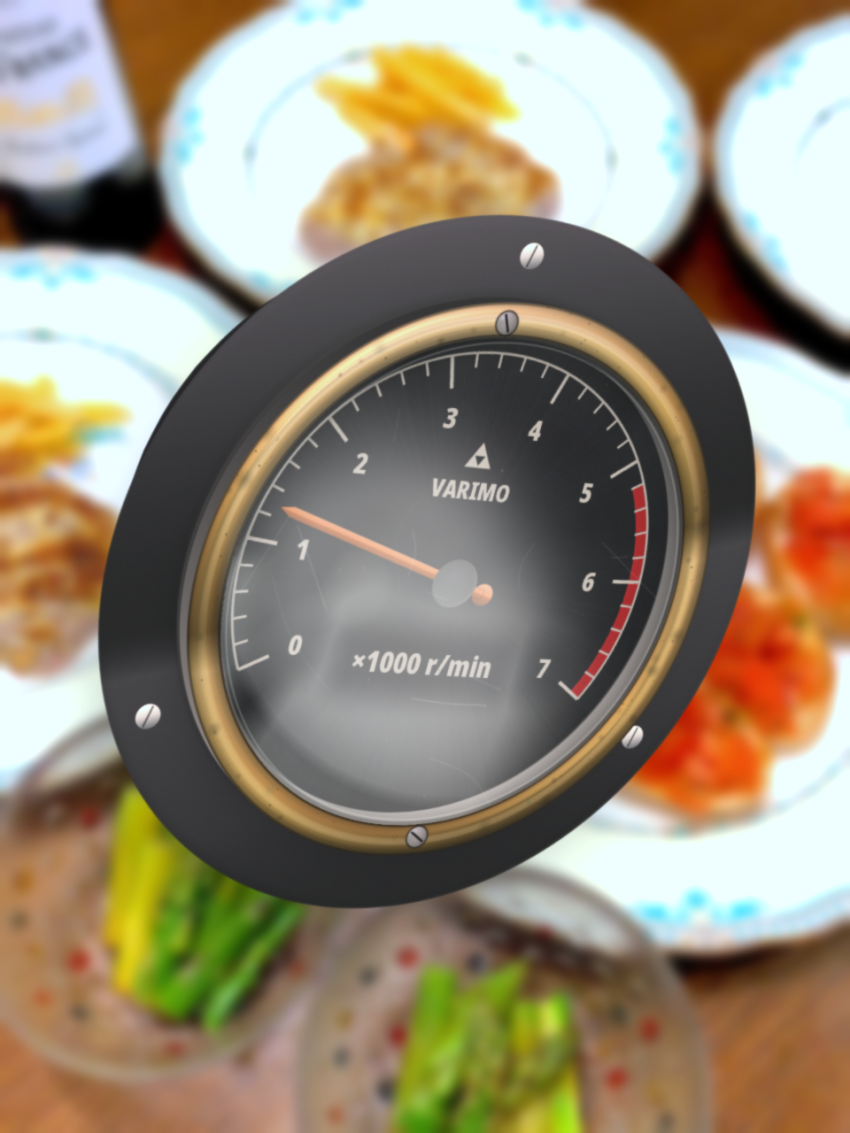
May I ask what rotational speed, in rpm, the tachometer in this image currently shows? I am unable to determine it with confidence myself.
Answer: 1300 rpm
